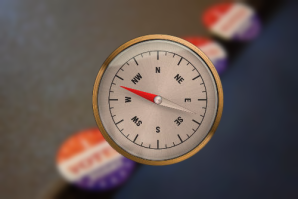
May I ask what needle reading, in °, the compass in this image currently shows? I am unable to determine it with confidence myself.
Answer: 290 °
